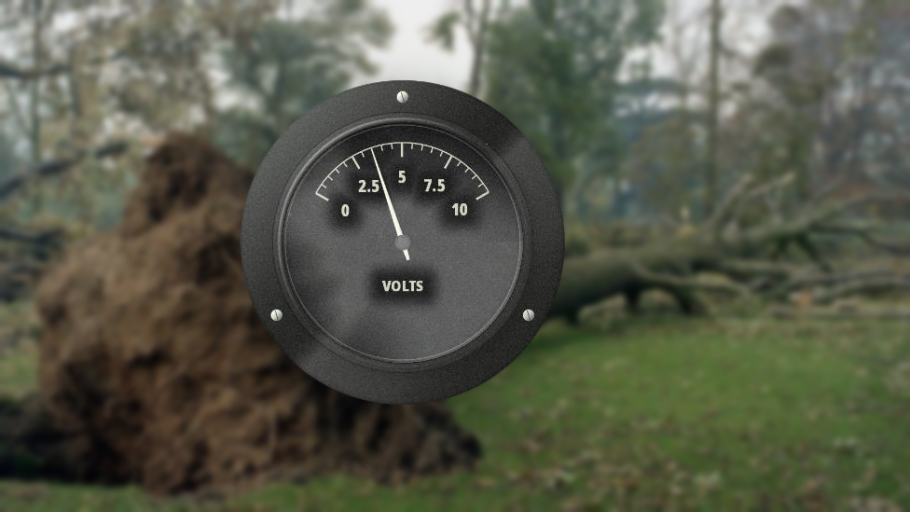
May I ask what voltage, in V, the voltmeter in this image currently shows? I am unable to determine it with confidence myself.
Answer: 3.5 V
